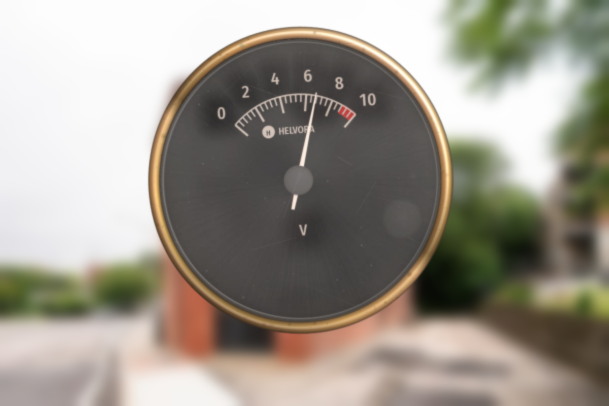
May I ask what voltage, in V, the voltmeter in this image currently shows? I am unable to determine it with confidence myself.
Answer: 6.8 V
